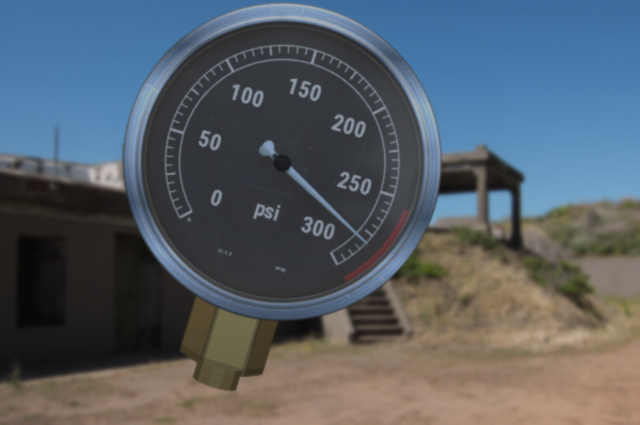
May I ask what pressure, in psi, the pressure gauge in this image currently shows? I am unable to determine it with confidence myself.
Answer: 280 psi
